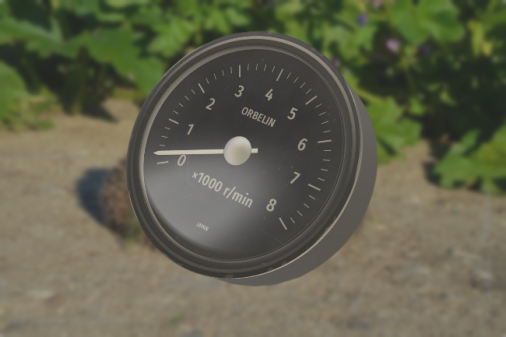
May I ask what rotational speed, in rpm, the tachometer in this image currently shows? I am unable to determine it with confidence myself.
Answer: 200 rpm
